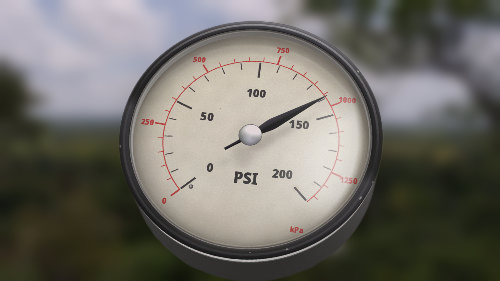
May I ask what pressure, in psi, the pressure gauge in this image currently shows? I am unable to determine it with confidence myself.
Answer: 140 psi
